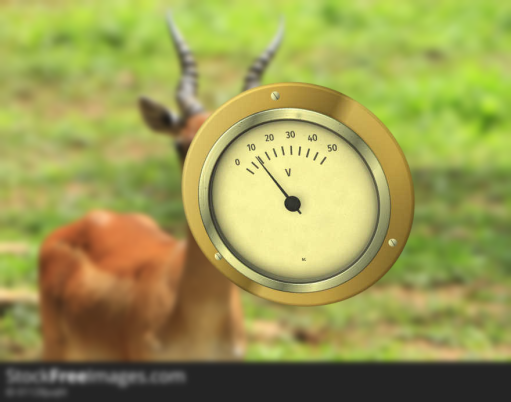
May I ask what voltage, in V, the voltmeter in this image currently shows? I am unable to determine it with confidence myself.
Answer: 10 V
